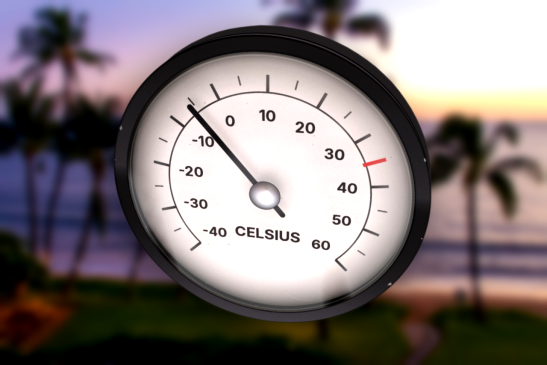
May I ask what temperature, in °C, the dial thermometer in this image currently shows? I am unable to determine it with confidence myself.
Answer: -5 °C
